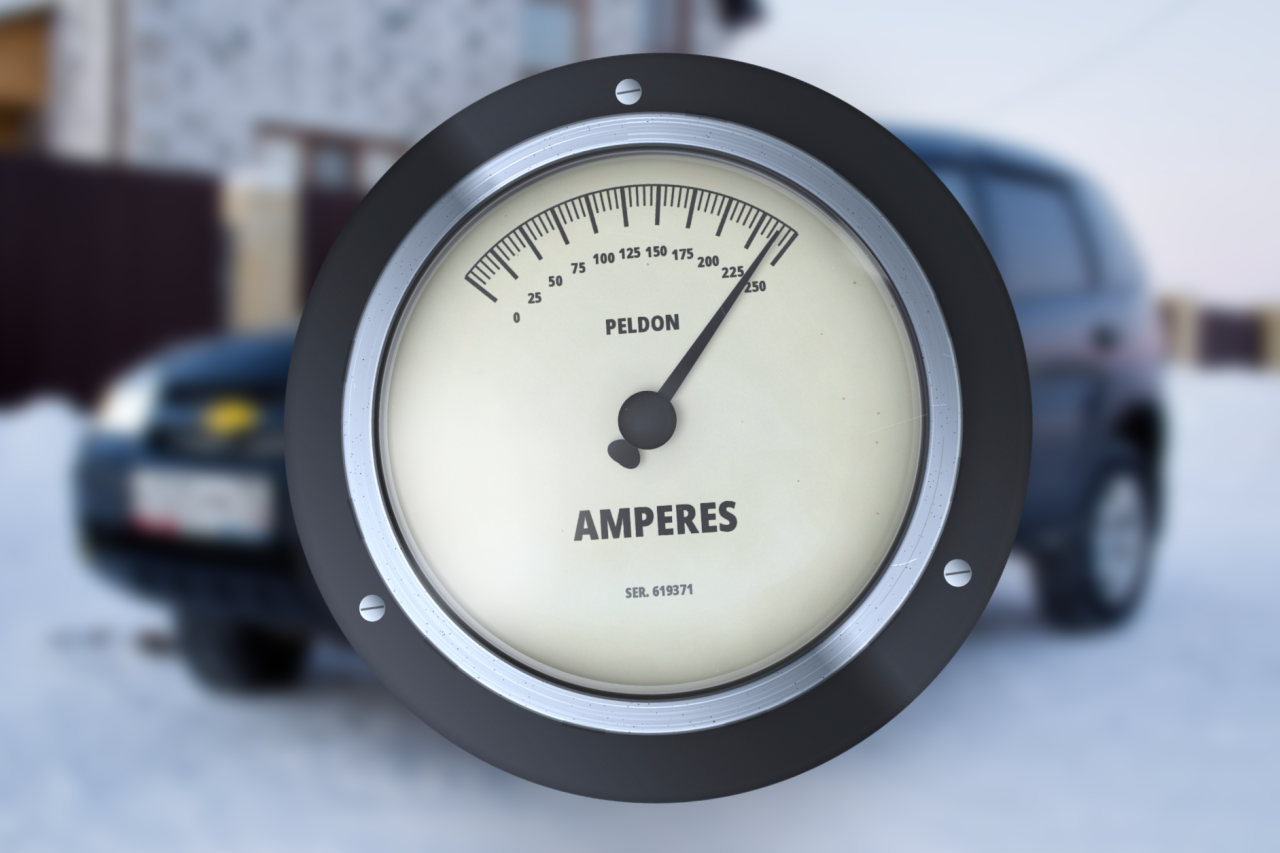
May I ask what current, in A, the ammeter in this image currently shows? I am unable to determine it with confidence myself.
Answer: 240 A
